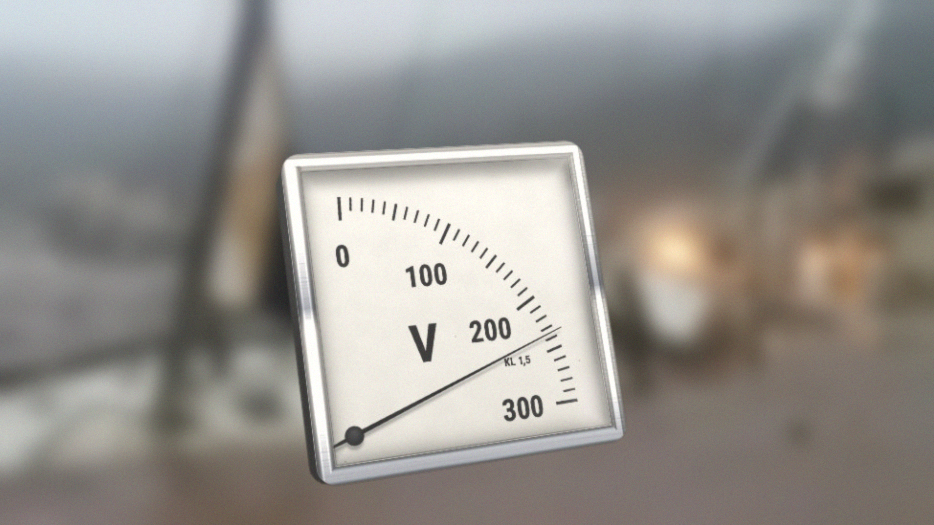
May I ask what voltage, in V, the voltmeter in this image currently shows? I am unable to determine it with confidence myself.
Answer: 235 V
